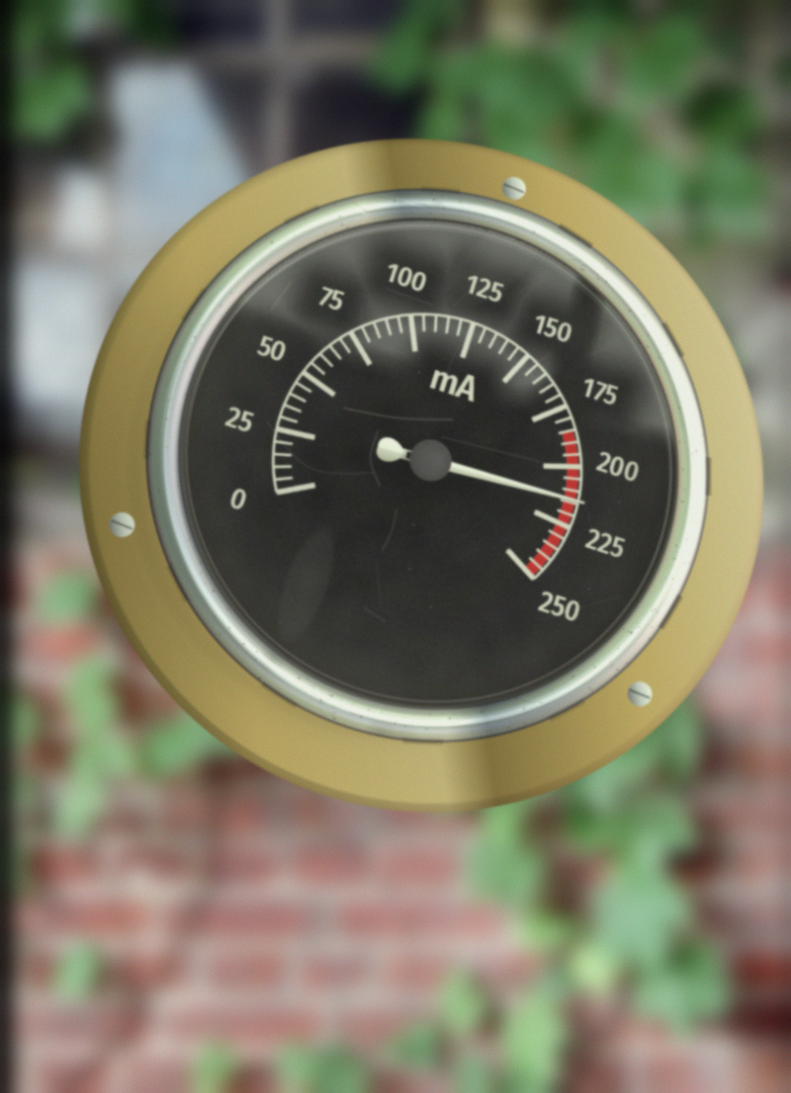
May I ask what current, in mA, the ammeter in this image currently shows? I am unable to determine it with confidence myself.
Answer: 215 mA
